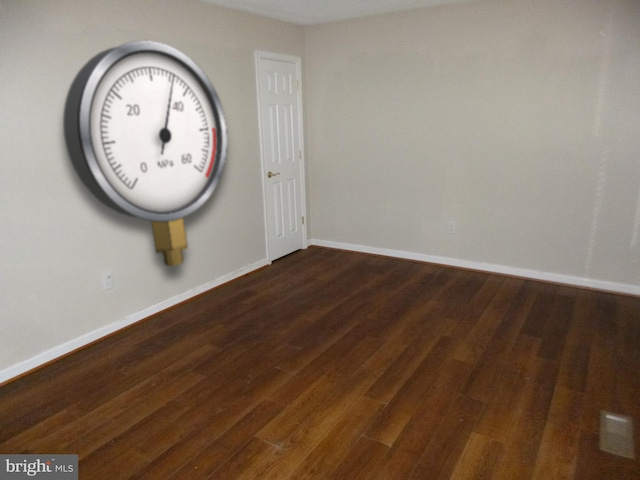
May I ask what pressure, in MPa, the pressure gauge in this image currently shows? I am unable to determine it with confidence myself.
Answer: 35 MPa
